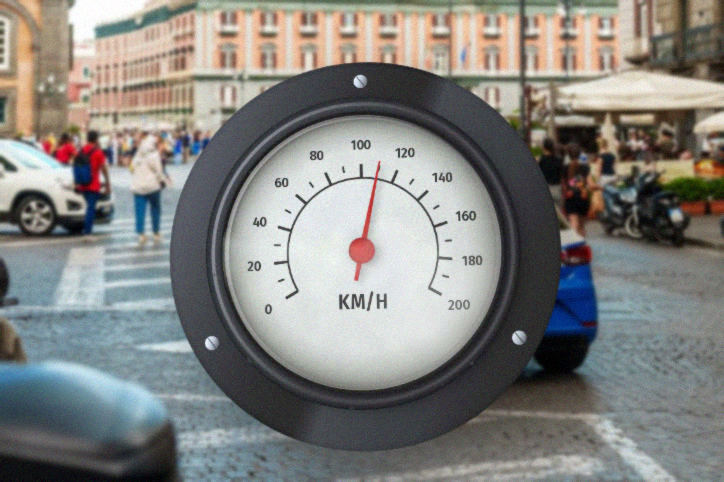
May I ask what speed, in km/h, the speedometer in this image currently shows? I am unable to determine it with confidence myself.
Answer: 110 km/h
